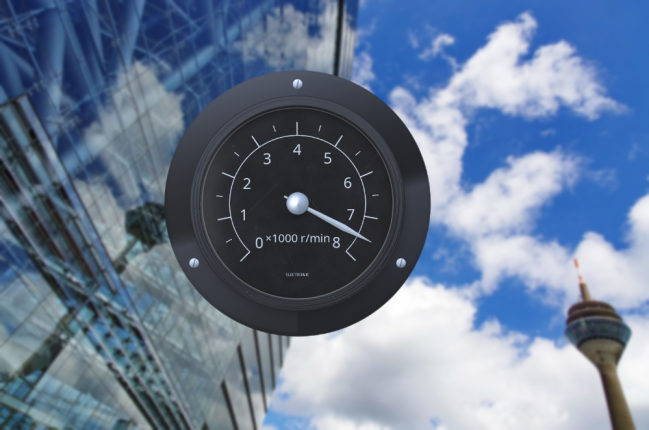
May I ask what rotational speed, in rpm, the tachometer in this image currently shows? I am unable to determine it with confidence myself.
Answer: 7500 rpm
